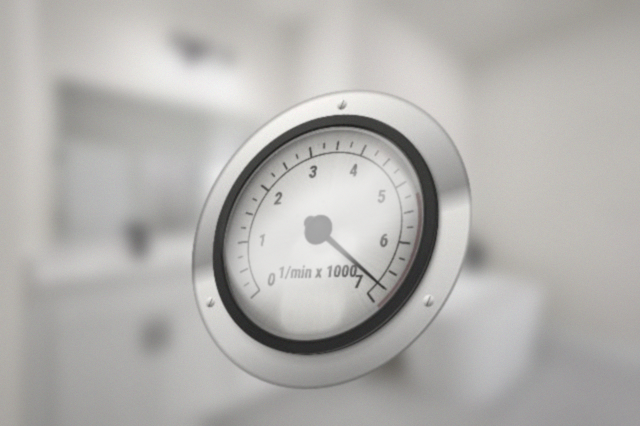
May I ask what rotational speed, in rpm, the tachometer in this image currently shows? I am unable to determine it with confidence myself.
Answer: 6750 rpm
